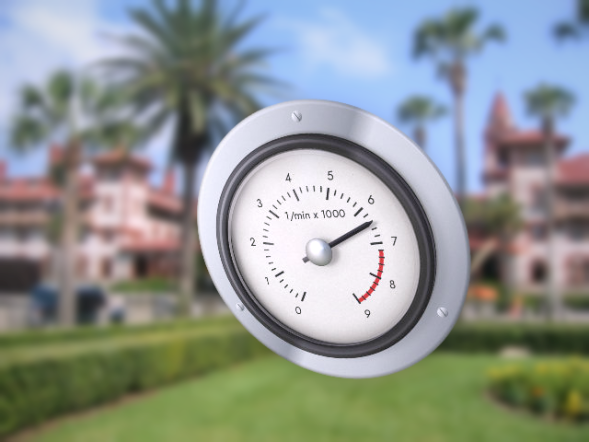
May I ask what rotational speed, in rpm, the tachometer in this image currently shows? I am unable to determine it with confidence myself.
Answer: 6400 rpm
